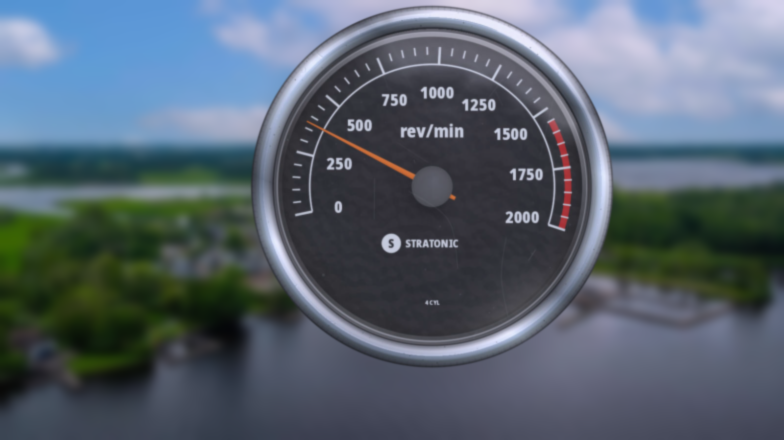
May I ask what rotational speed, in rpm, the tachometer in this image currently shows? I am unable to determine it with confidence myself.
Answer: 375 rpm
